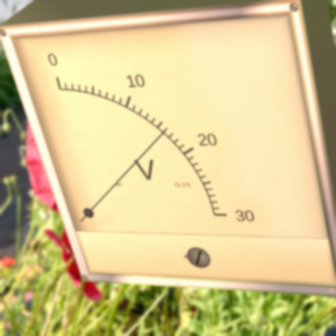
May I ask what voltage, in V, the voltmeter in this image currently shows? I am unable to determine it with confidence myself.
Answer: 16 V
